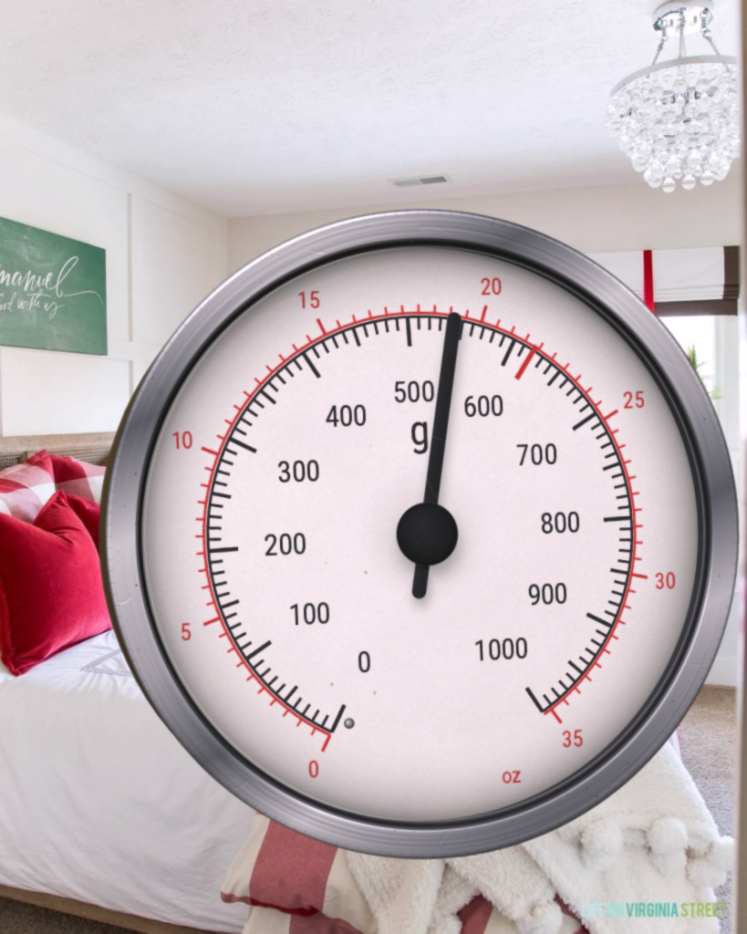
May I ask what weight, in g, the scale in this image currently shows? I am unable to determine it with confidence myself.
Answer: 540 g
